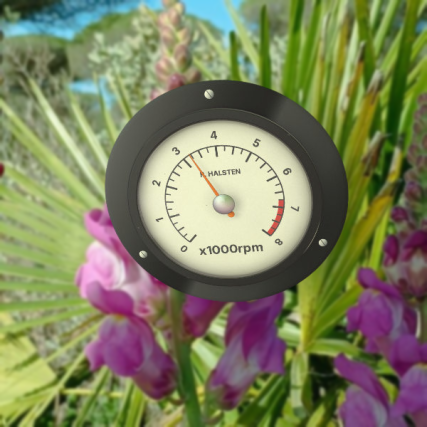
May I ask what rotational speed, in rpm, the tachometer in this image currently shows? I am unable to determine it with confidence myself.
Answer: 3250 rpm
